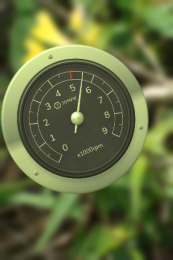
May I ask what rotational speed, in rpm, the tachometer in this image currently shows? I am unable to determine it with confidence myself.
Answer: 5500 rpm
